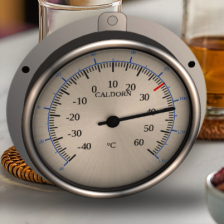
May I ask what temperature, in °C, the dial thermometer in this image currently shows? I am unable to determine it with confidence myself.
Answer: 40 °C
